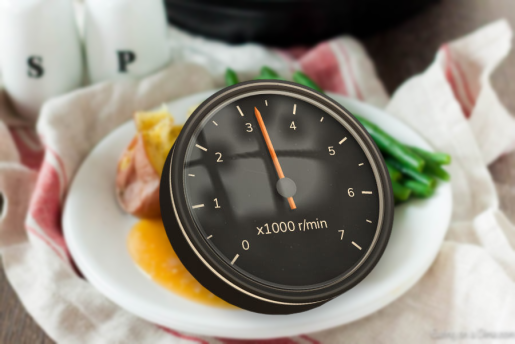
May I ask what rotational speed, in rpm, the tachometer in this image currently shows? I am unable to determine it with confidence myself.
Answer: 3250 rpm
